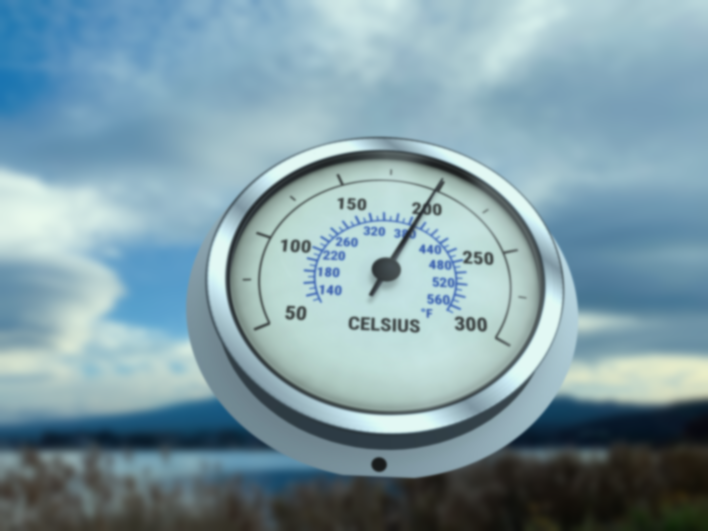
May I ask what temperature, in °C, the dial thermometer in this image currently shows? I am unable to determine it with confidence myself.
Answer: 200 °C
